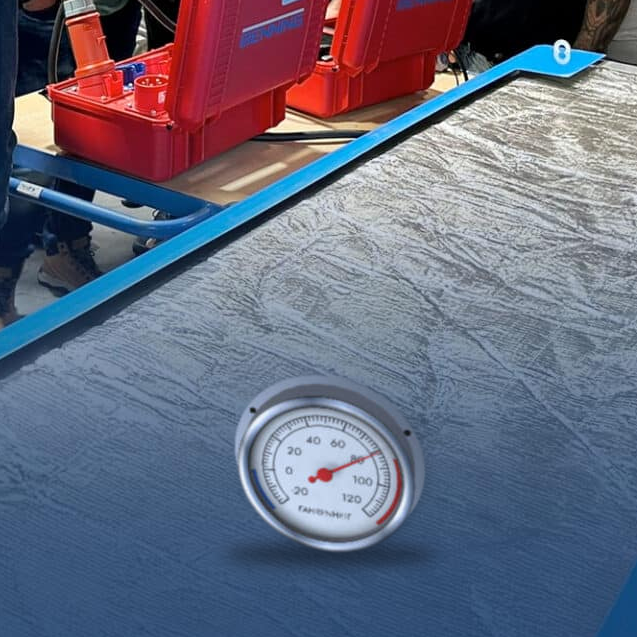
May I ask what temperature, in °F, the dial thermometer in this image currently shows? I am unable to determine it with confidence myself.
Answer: 80 °F
